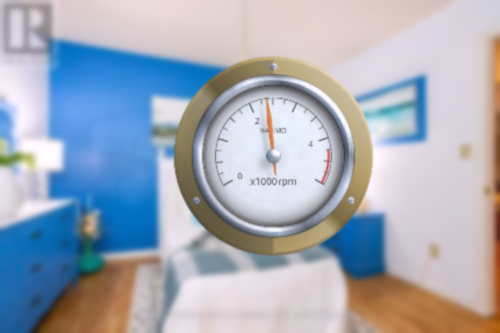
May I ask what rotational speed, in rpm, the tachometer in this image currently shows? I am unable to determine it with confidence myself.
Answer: 2375 rpm
